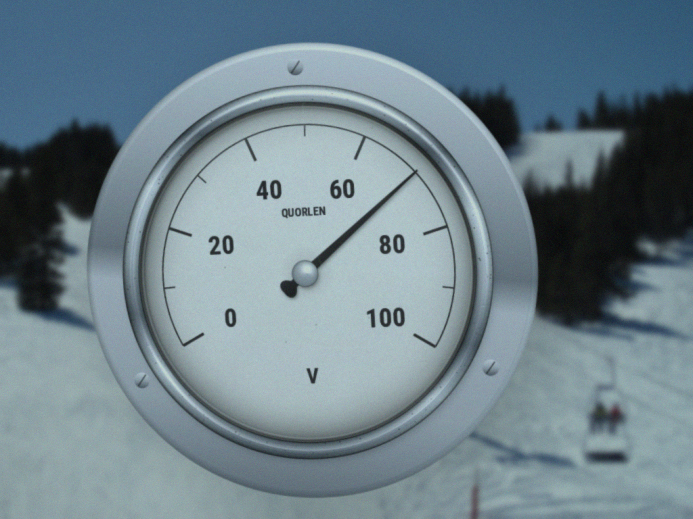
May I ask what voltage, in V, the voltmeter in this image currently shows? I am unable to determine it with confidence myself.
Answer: 70 V
